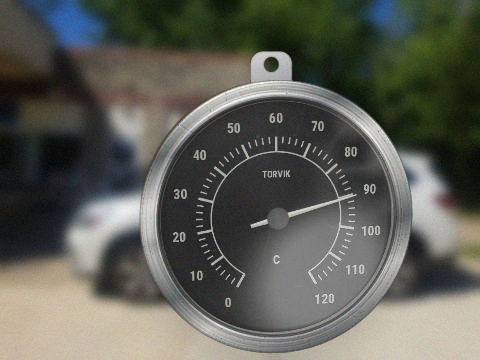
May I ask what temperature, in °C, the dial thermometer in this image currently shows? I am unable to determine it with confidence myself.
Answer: 90 °C
